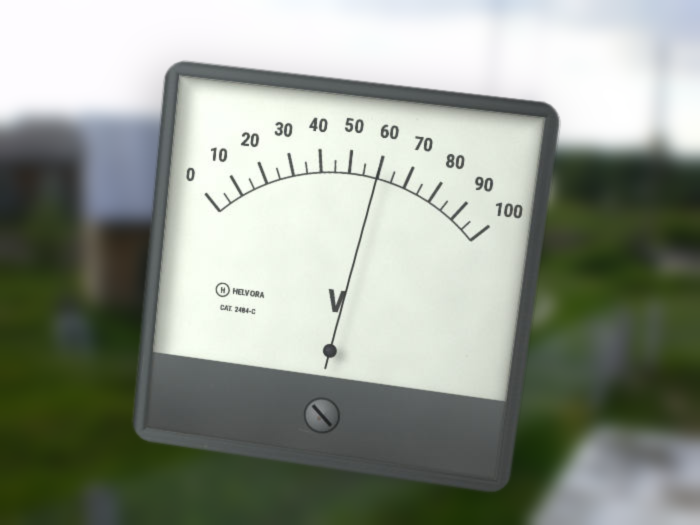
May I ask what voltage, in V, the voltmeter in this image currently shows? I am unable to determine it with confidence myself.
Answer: 60 V
